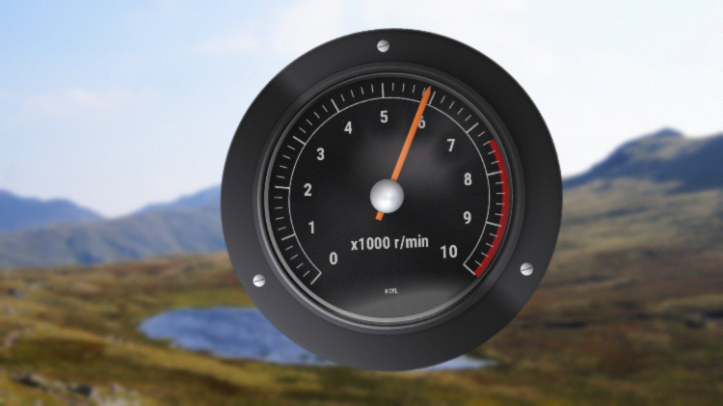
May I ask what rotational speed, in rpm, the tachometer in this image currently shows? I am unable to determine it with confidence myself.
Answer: 5900 rpm
